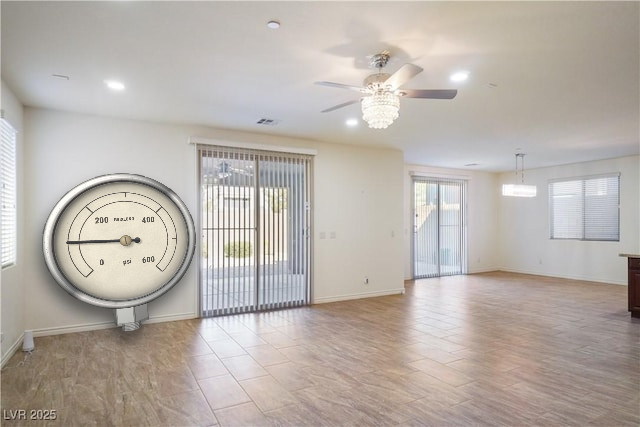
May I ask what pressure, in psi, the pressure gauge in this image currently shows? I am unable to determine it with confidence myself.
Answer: 100 psi
